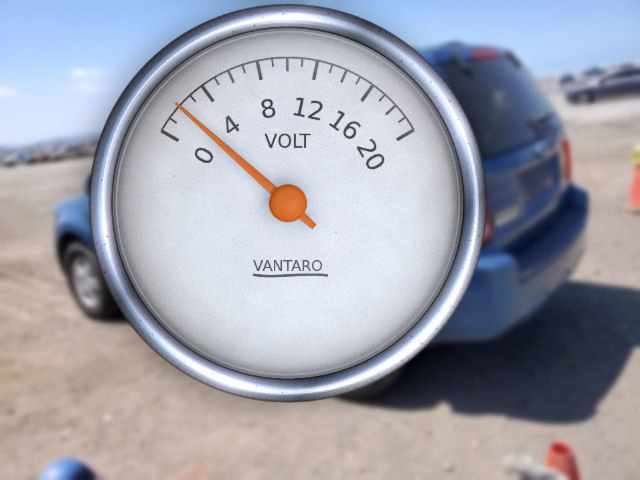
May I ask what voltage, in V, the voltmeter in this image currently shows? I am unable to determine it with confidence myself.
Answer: 2 V
